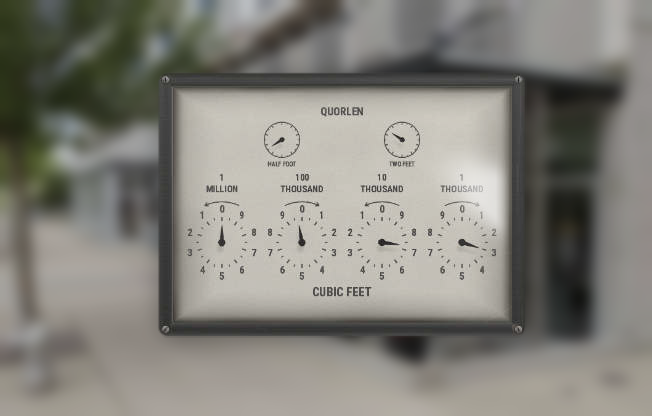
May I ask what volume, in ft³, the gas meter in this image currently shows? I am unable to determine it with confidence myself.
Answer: 997300 ft³
